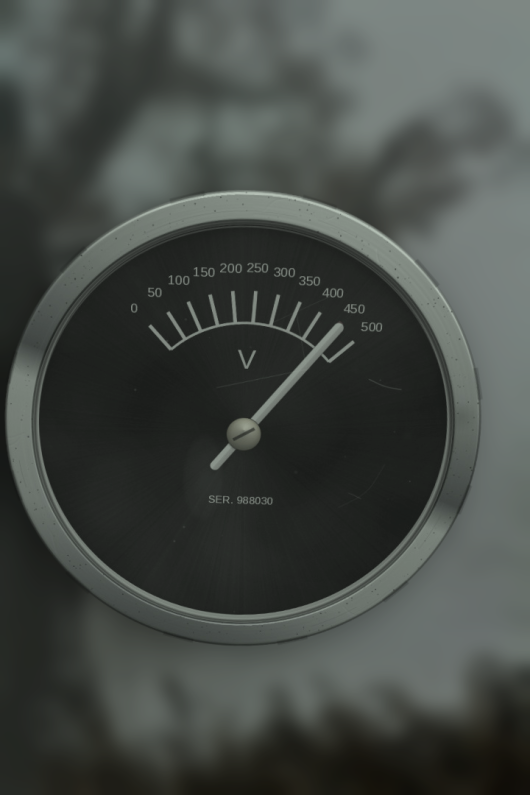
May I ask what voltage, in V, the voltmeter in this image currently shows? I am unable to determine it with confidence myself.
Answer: 450 V
